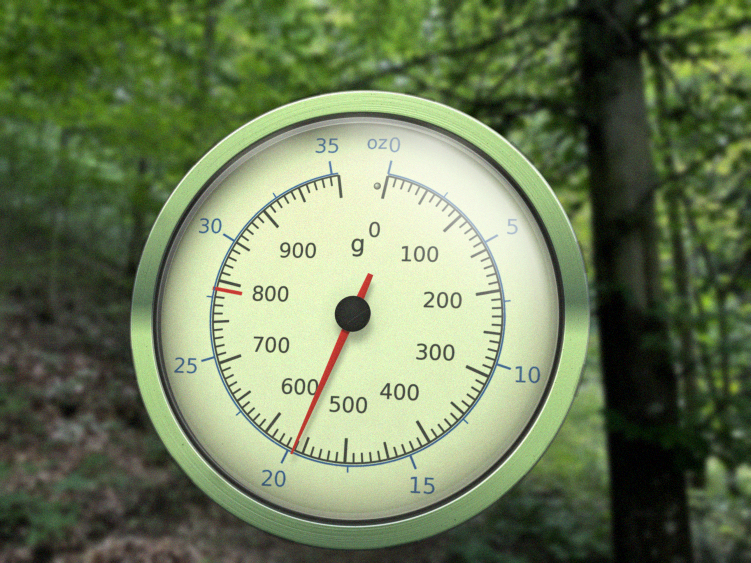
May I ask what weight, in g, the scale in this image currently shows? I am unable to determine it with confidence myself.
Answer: 560 g
